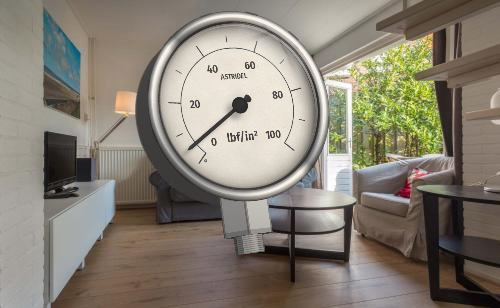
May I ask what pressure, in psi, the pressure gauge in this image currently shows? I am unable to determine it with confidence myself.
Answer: 5 psi
